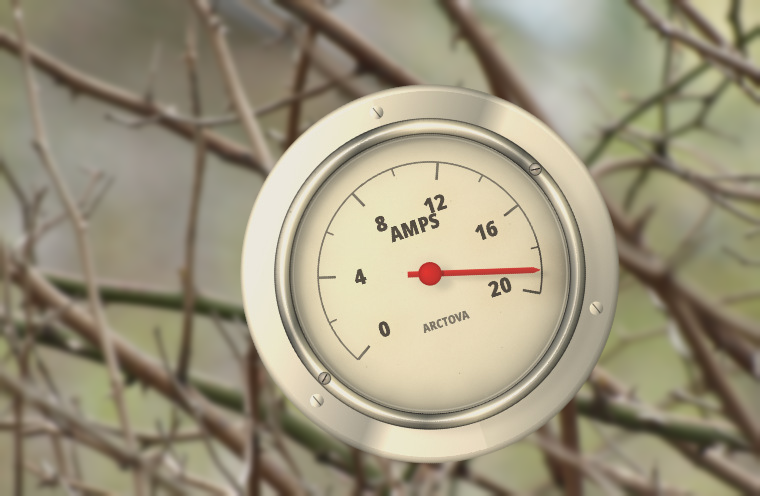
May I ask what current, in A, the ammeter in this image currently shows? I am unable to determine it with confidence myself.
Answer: 19 A
